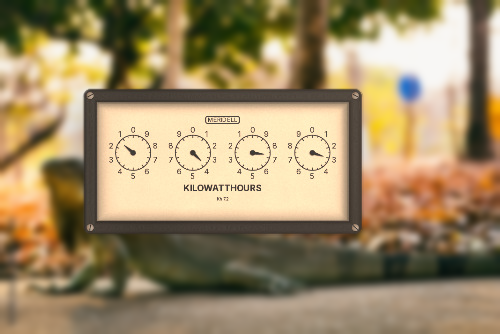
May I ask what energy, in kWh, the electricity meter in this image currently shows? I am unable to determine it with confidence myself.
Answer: 1373 kWh
